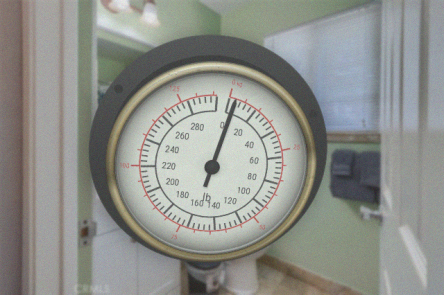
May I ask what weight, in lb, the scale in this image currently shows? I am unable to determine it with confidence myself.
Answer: 4 lb
